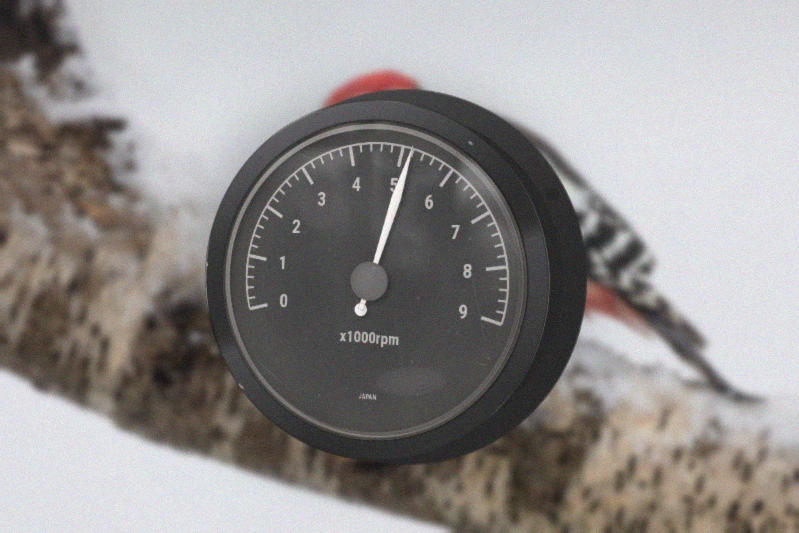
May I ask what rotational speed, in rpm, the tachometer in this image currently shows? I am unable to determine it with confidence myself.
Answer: 5200 rpm
